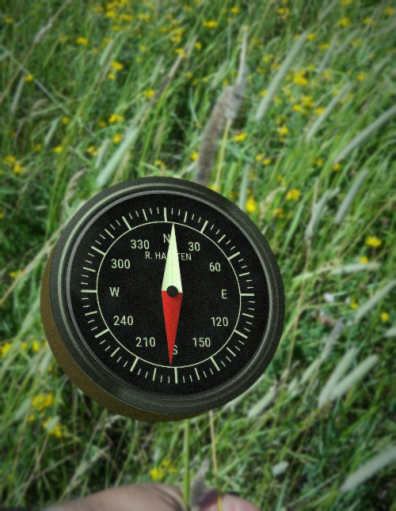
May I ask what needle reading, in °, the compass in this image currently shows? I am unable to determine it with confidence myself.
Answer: 185 °
